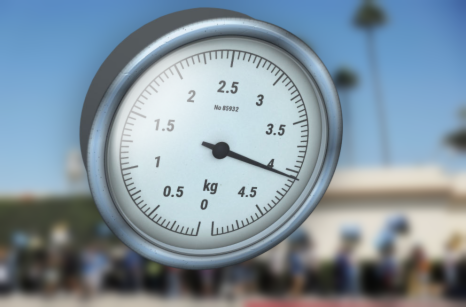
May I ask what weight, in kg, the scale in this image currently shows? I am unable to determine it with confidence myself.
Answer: 4.05 kg
